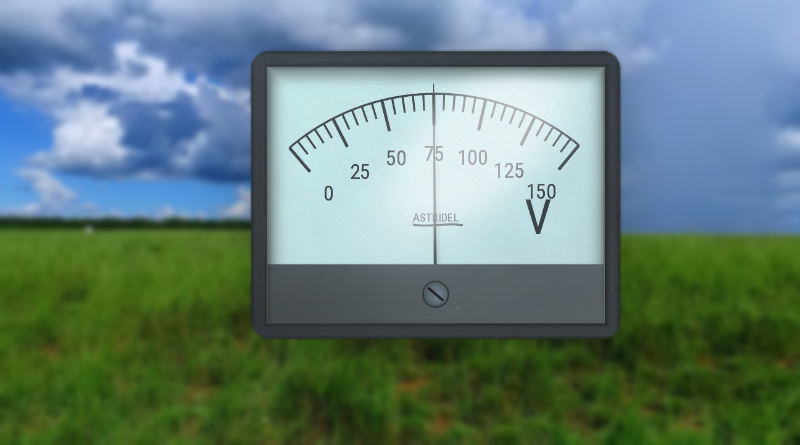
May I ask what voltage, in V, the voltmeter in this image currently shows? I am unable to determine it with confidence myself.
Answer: 75 V
